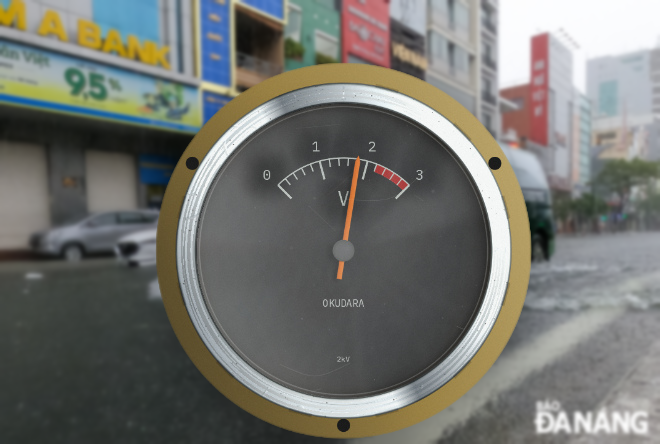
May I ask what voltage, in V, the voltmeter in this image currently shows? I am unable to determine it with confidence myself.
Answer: 1.8 V
